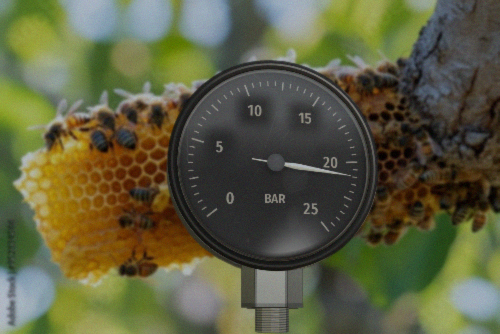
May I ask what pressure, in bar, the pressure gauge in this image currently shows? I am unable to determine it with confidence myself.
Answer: 21 bar
